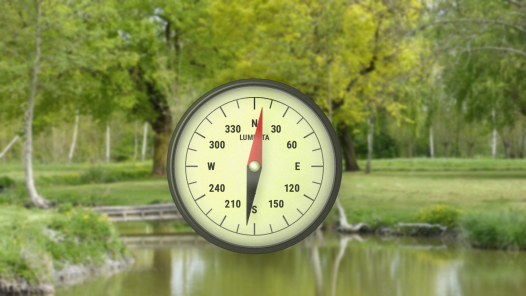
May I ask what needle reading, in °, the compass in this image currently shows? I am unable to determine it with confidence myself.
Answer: 7.5 °
